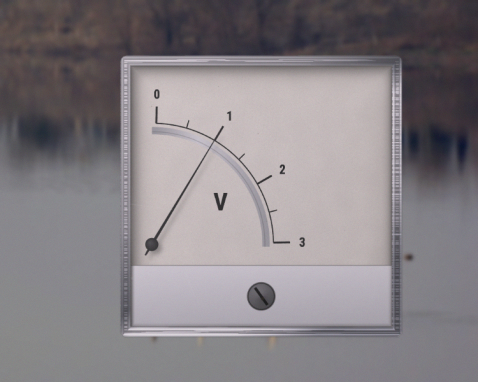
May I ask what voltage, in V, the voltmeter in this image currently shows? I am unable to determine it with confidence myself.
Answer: 1 V
